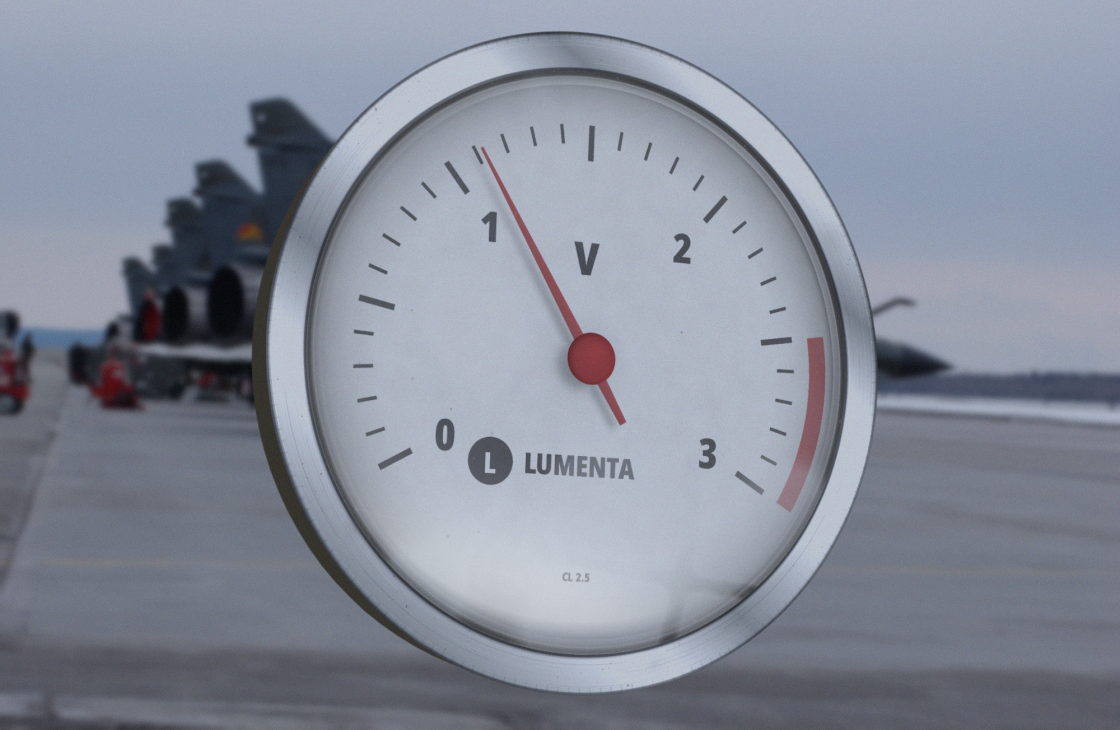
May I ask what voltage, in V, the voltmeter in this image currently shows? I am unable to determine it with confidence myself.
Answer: 1.1 V
